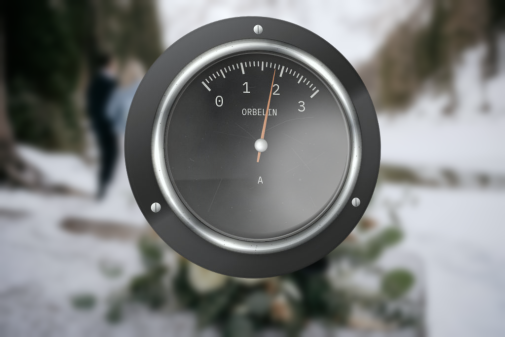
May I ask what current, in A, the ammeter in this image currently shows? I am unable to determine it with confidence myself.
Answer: 1.8 A
